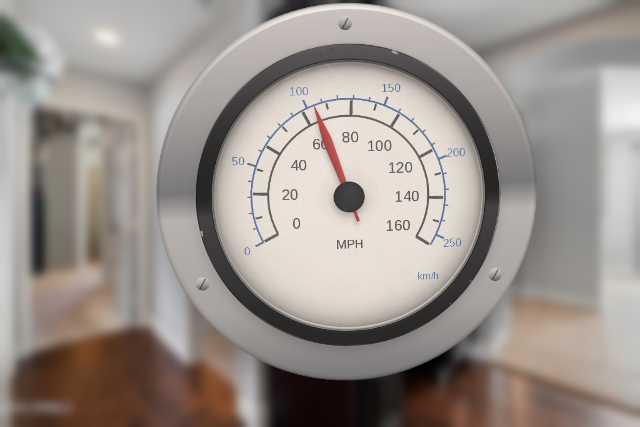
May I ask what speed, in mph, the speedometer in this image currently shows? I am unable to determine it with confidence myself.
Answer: 65 mph
